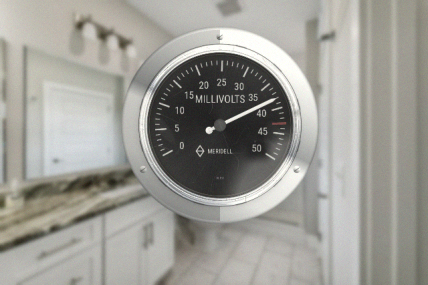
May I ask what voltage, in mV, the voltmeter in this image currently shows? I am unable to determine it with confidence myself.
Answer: 38 mV
